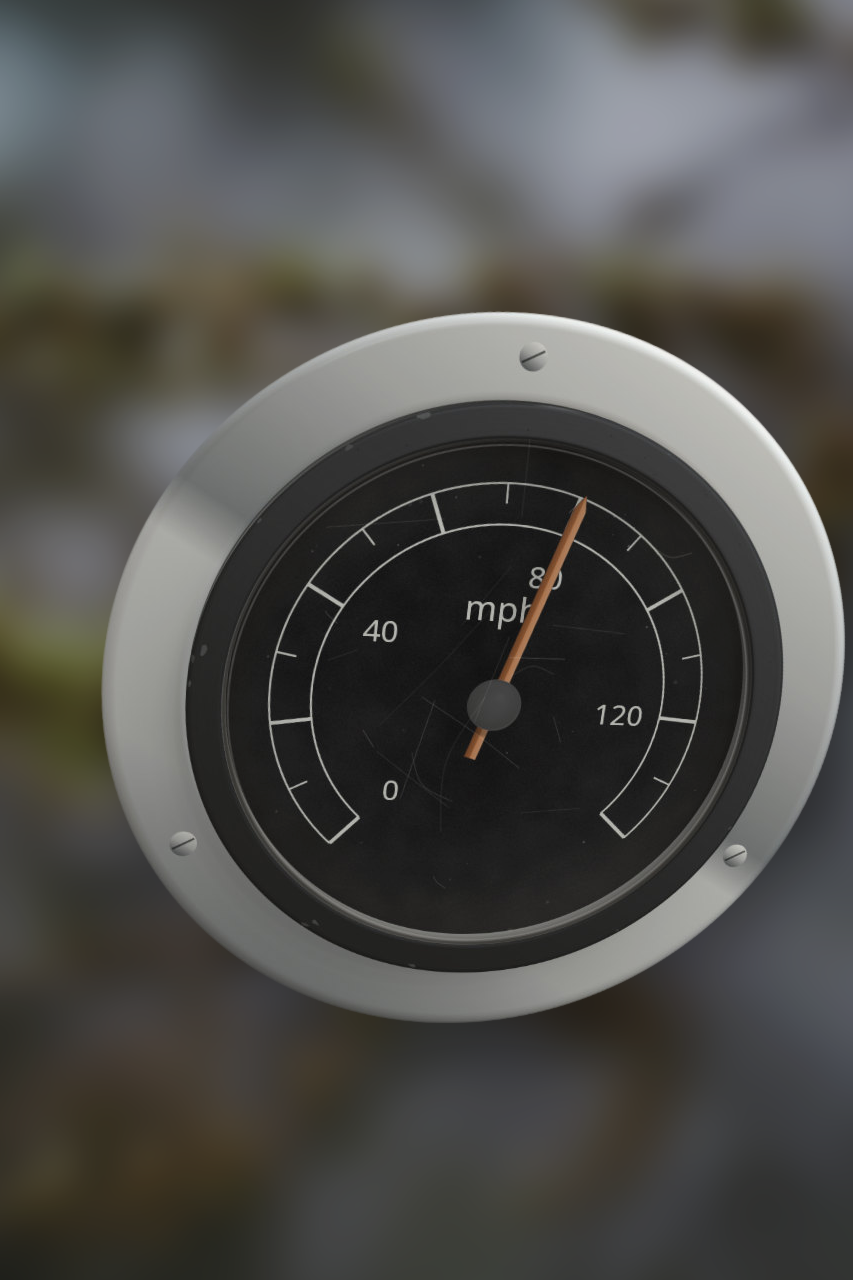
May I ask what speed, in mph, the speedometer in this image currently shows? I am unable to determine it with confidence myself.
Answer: 80 mph
